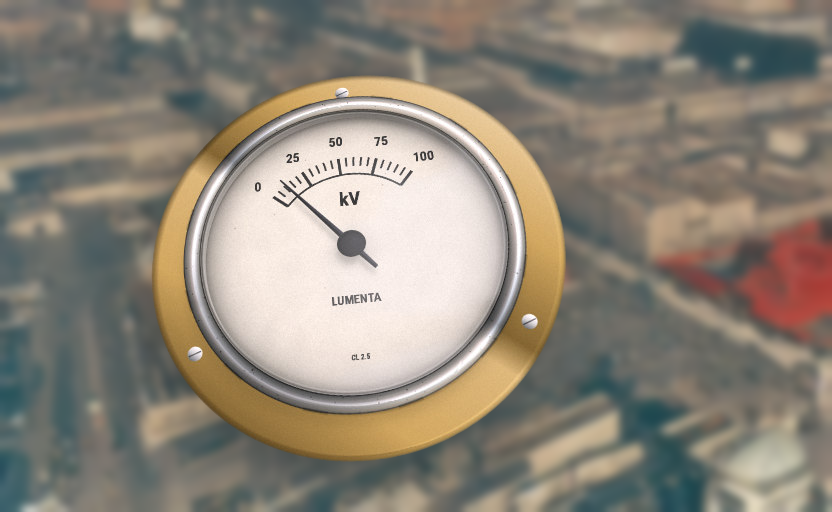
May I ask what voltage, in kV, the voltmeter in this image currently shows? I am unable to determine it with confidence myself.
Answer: 10 kV
